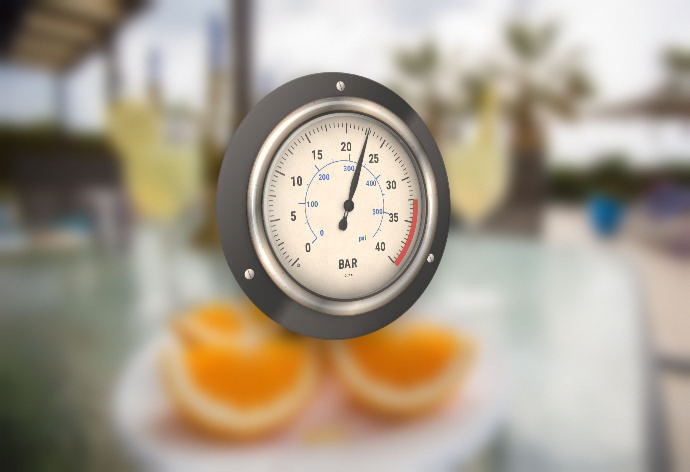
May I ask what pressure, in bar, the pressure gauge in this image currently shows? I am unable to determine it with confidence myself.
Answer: 22.5 bar
